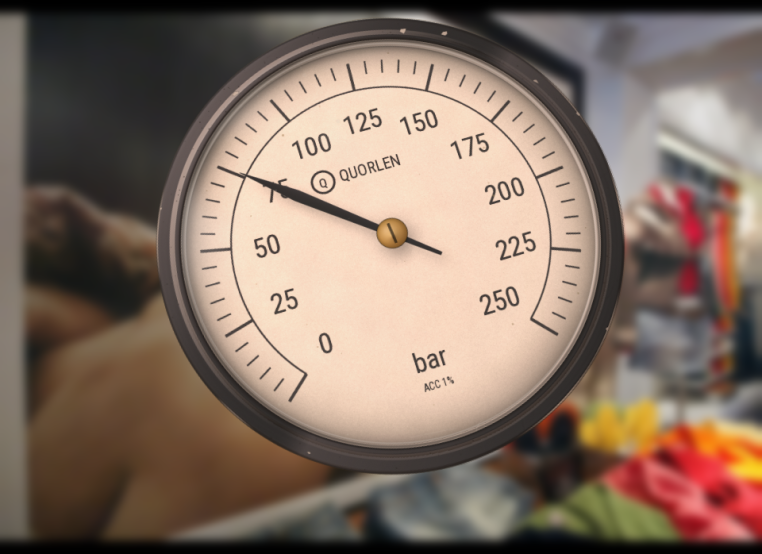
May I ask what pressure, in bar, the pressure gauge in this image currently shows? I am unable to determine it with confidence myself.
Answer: 75 bar
